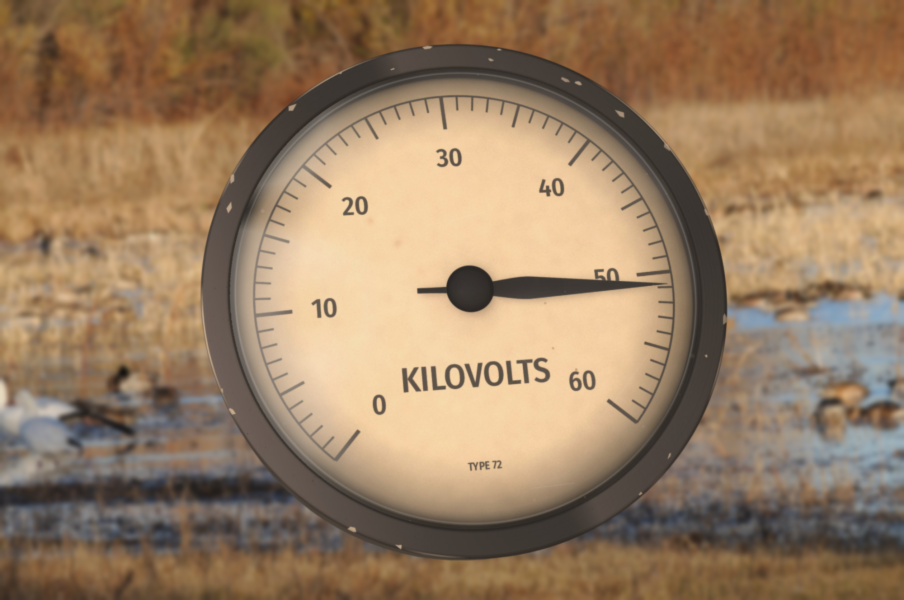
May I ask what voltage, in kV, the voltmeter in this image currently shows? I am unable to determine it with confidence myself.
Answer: 51 kV
